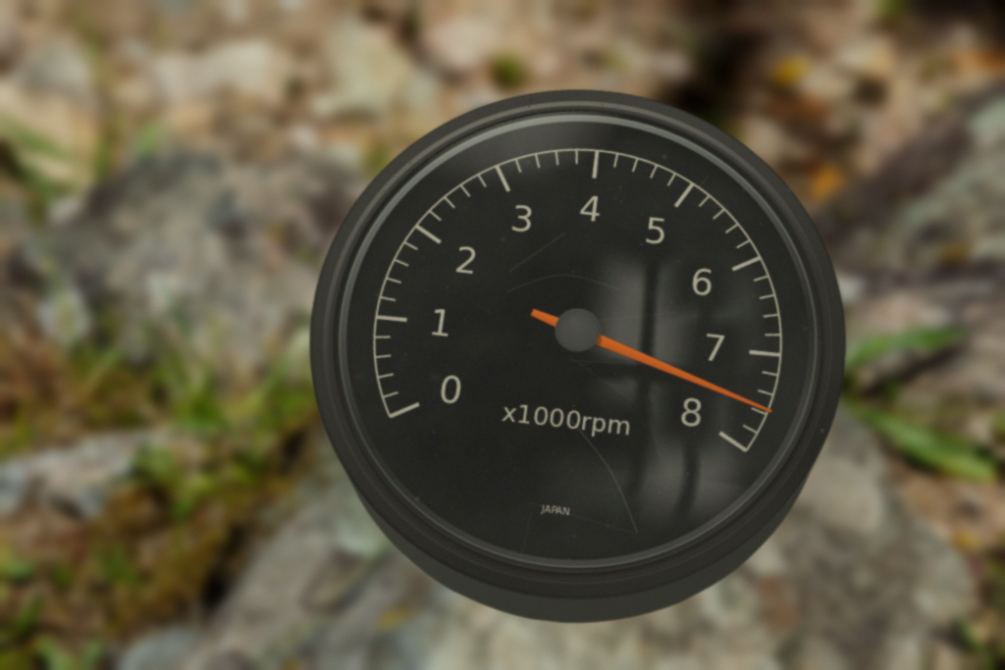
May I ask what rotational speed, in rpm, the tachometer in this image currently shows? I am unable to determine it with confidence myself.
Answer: 7600 rpm
